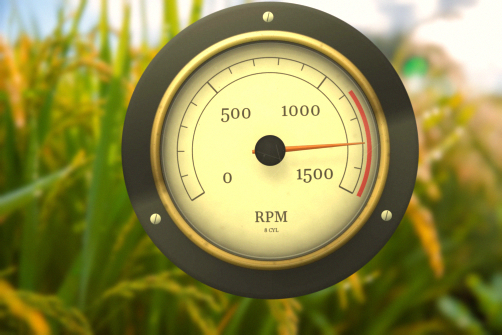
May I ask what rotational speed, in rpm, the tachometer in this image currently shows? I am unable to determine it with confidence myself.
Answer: 1300 rpm
